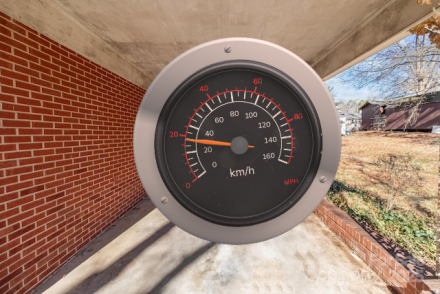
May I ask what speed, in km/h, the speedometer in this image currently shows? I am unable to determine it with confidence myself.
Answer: 30 km/h
